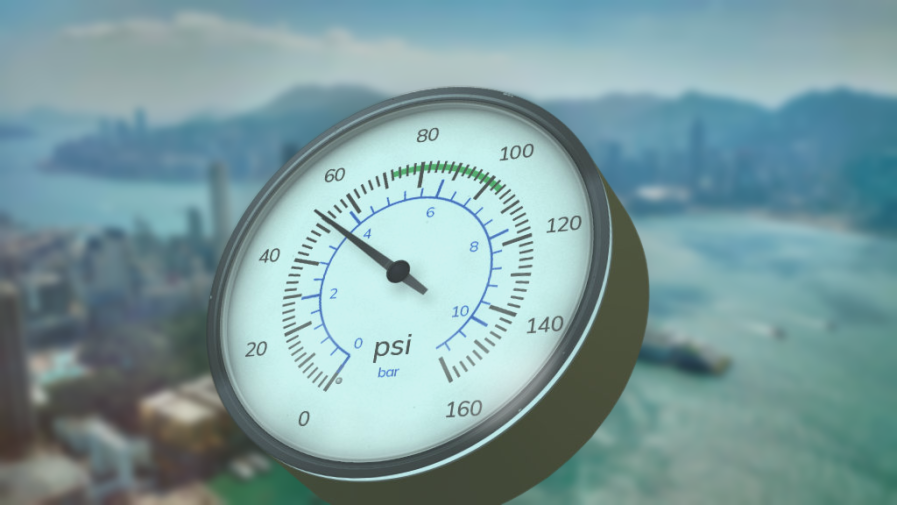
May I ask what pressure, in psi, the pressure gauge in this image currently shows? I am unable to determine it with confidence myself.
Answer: 52 psi
